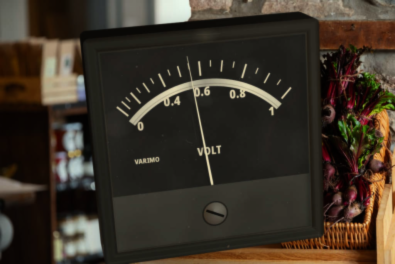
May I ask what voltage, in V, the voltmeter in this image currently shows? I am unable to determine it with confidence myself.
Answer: 0.55 V
